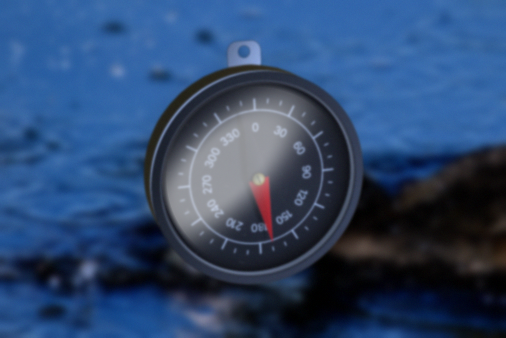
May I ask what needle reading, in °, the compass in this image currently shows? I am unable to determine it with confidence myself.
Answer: 170 °
